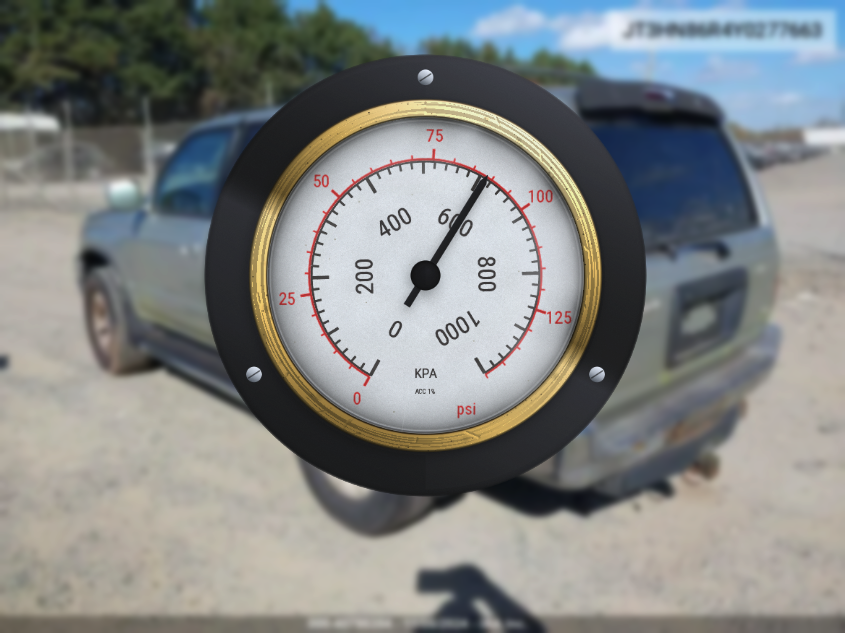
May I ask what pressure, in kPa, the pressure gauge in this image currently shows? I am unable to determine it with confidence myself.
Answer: 610 kPa
